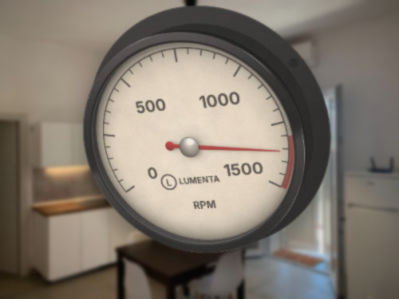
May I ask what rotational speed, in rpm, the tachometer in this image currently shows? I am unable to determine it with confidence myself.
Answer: 1350 rpm
